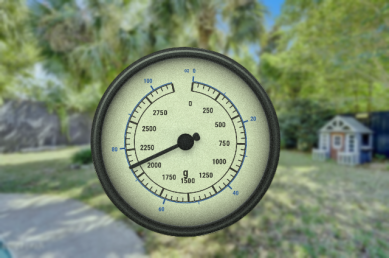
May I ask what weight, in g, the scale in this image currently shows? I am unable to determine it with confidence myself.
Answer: 2100 g
